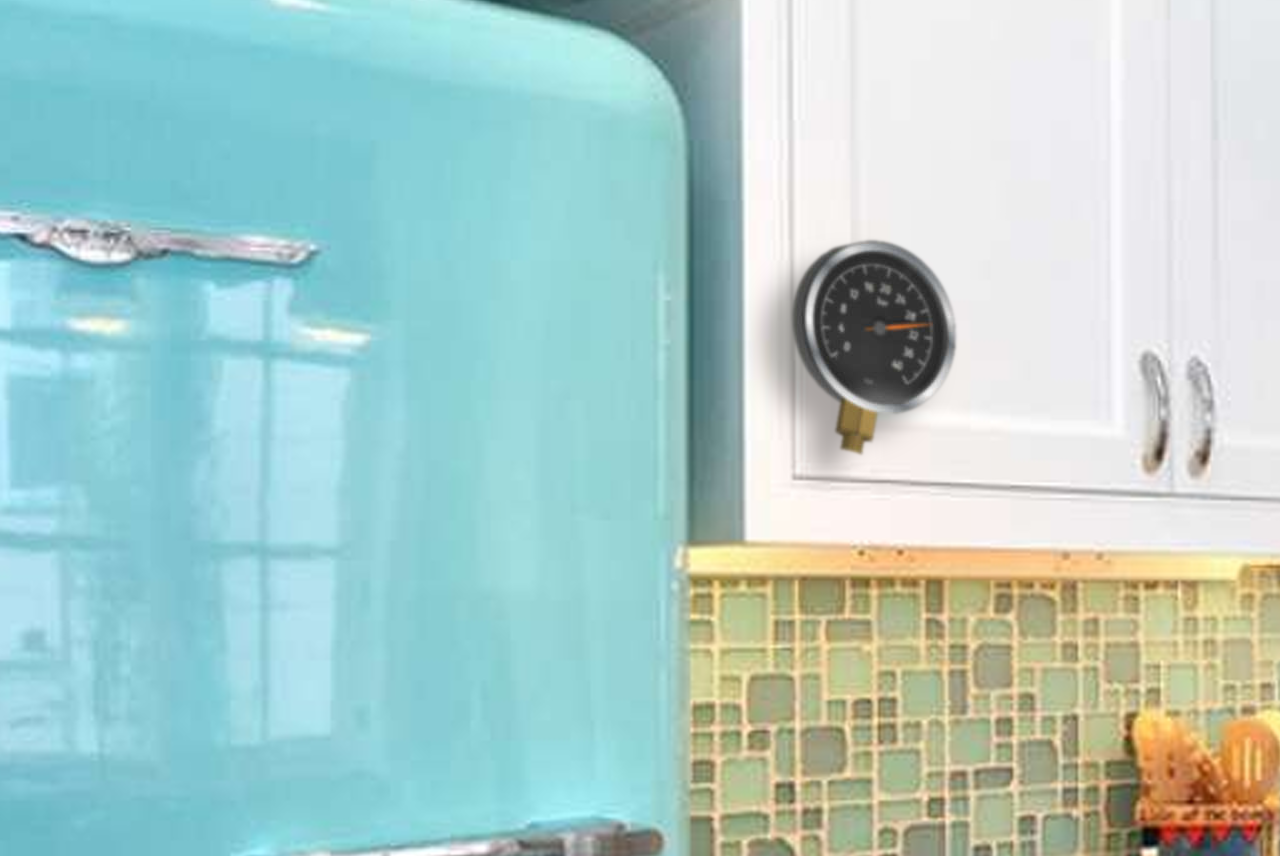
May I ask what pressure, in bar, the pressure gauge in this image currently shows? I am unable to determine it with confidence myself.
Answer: 30 bar
